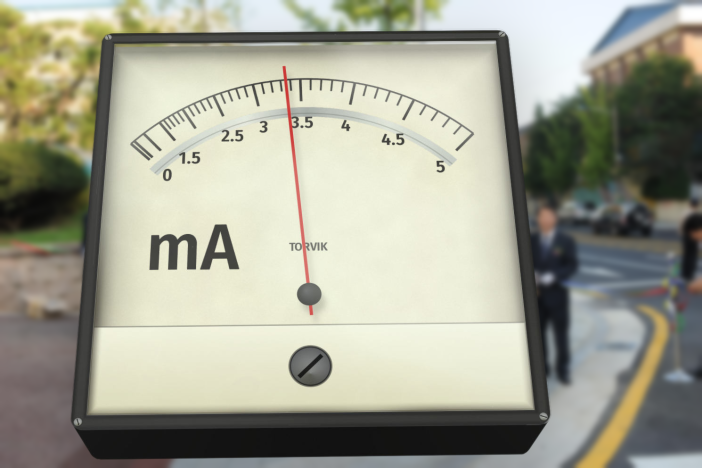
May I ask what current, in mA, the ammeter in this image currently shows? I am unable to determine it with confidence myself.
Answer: 3.35 mA
